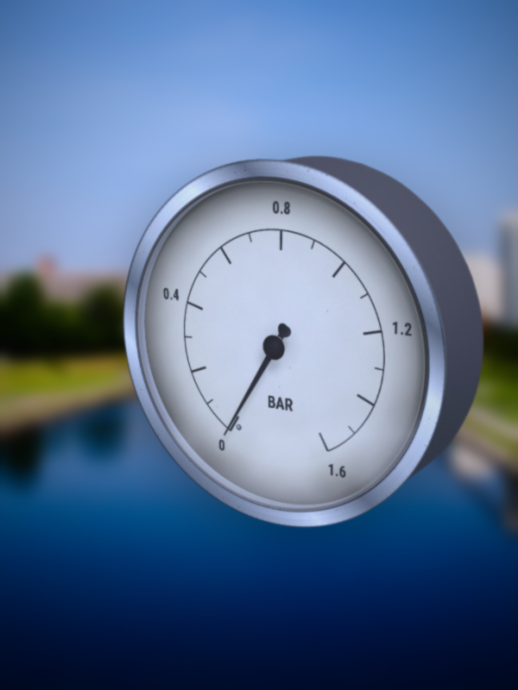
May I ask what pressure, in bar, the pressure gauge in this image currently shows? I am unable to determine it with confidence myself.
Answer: 0 bar
